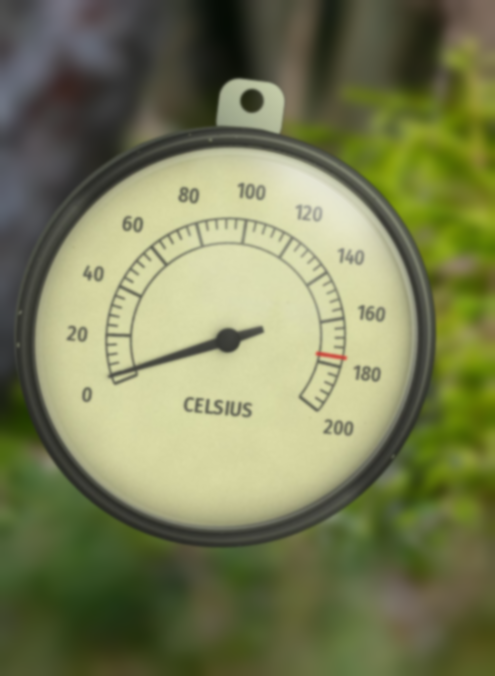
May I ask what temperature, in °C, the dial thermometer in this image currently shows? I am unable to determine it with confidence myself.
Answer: 4 °C
